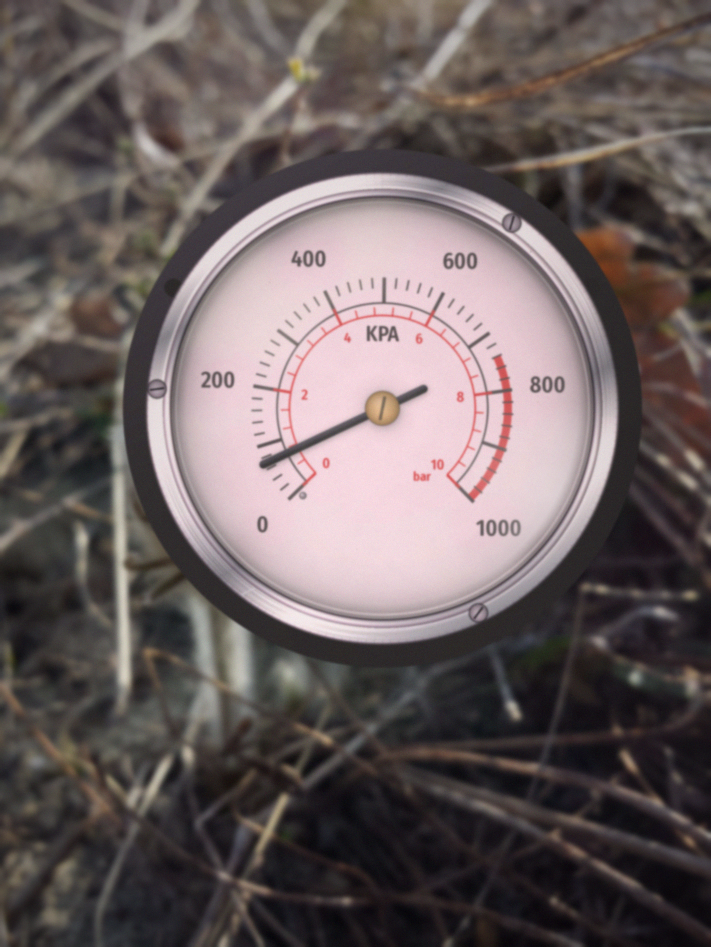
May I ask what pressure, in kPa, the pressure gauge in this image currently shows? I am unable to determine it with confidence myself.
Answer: 70 kPa
